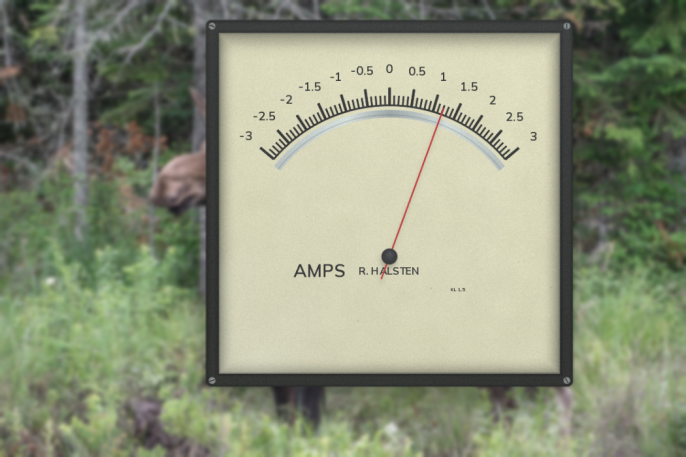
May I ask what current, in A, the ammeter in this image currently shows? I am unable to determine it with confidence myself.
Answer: 1.2 A
